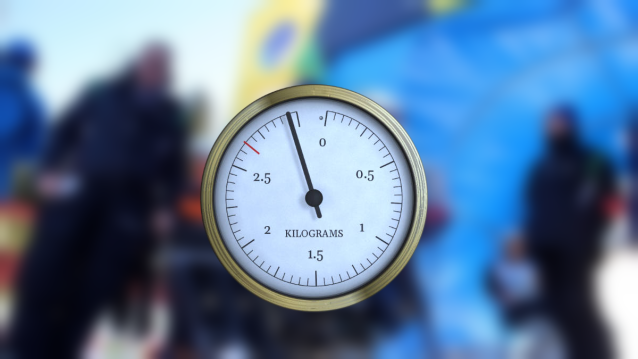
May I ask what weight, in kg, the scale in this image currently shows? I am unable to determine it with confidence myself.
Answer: 2.95 kg
